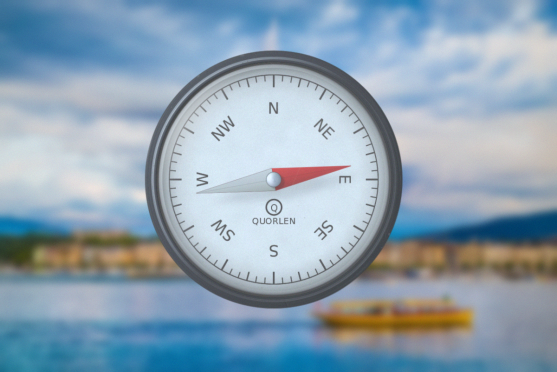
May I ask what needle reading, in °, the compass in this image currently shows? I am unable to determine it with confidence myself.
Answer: 80 °
